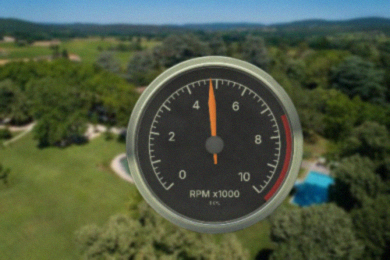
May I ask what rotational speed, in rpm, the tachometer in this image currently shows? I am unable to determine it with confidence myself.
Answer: 4800 rpm
